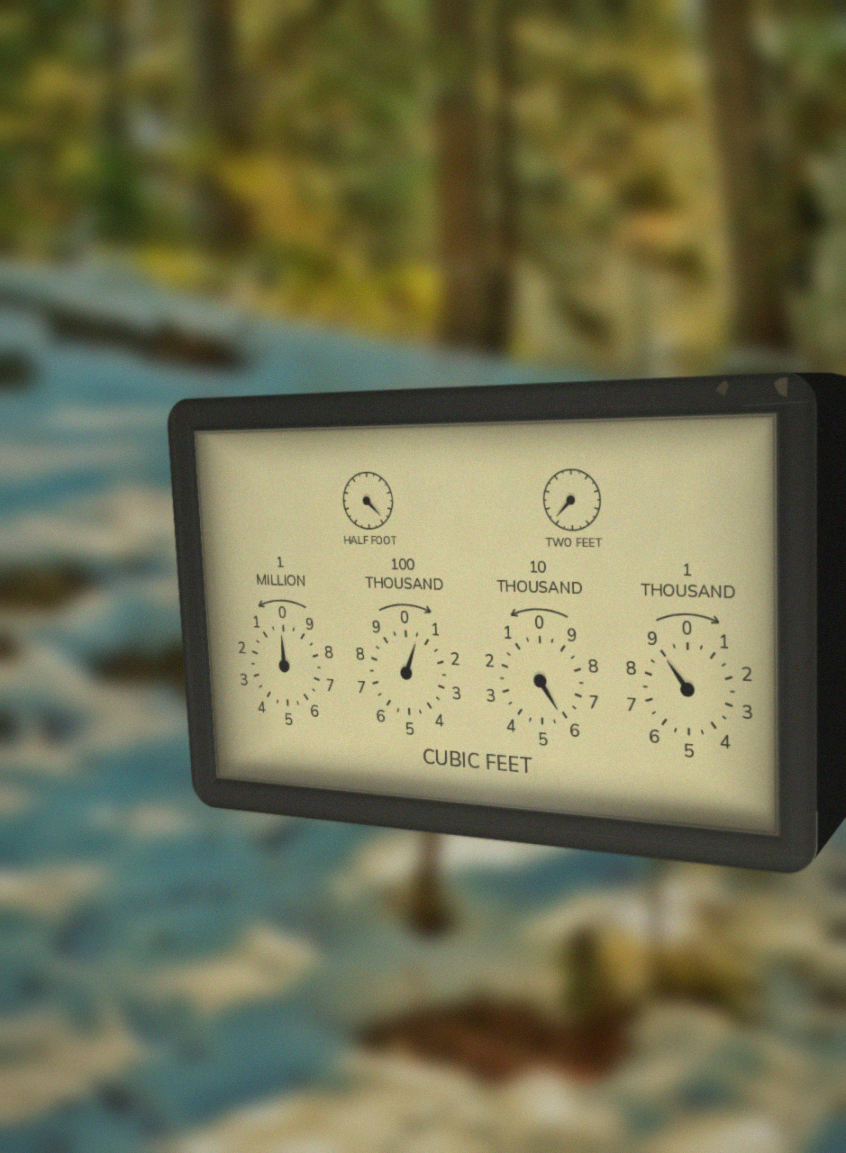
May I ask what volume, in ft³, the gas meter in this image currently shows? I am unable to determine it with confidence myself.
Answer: 5900 ft³
